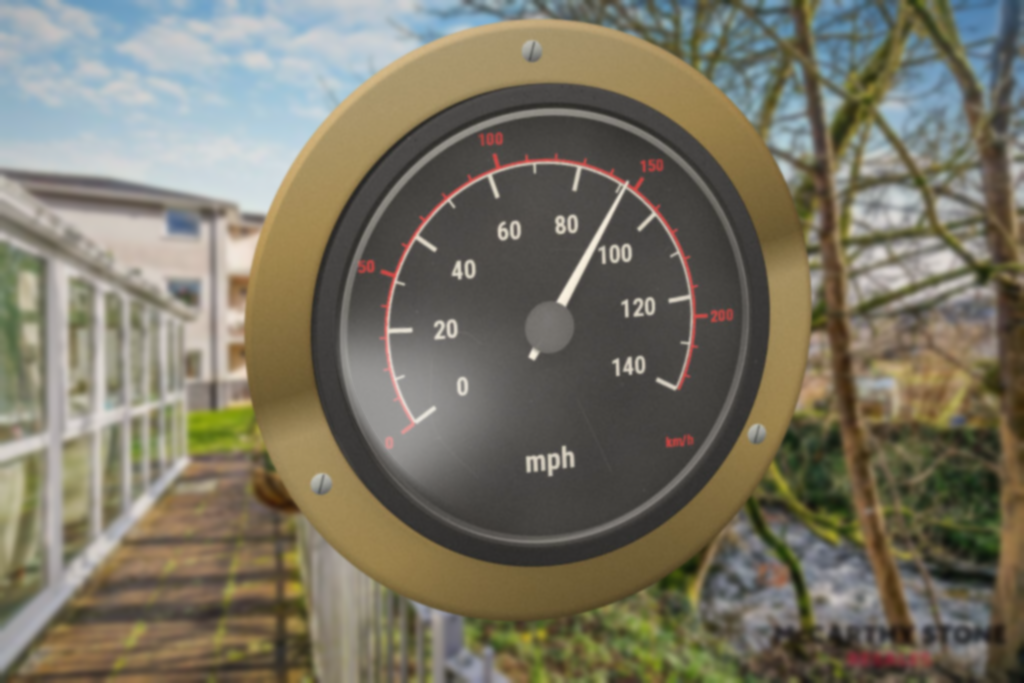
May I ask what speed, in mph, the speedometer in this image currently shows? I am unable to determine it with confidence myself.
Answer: 90 mph
